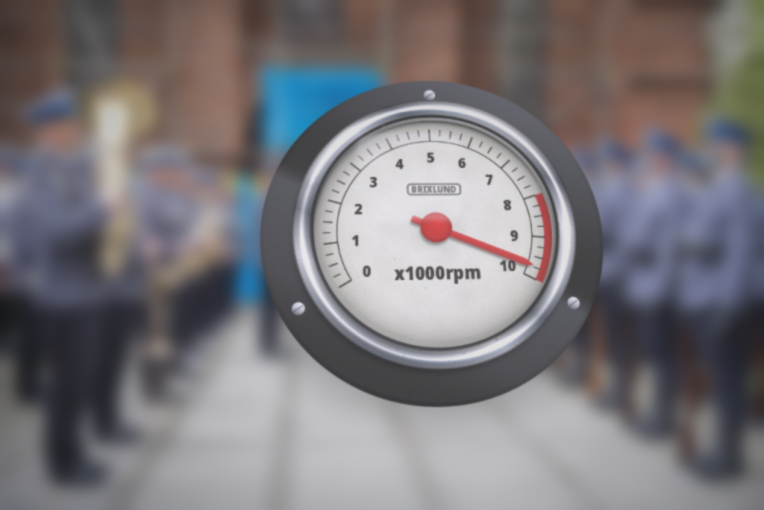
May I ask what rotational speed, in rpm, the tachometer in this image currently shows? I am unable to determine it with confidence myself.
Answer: 9750 rpm
